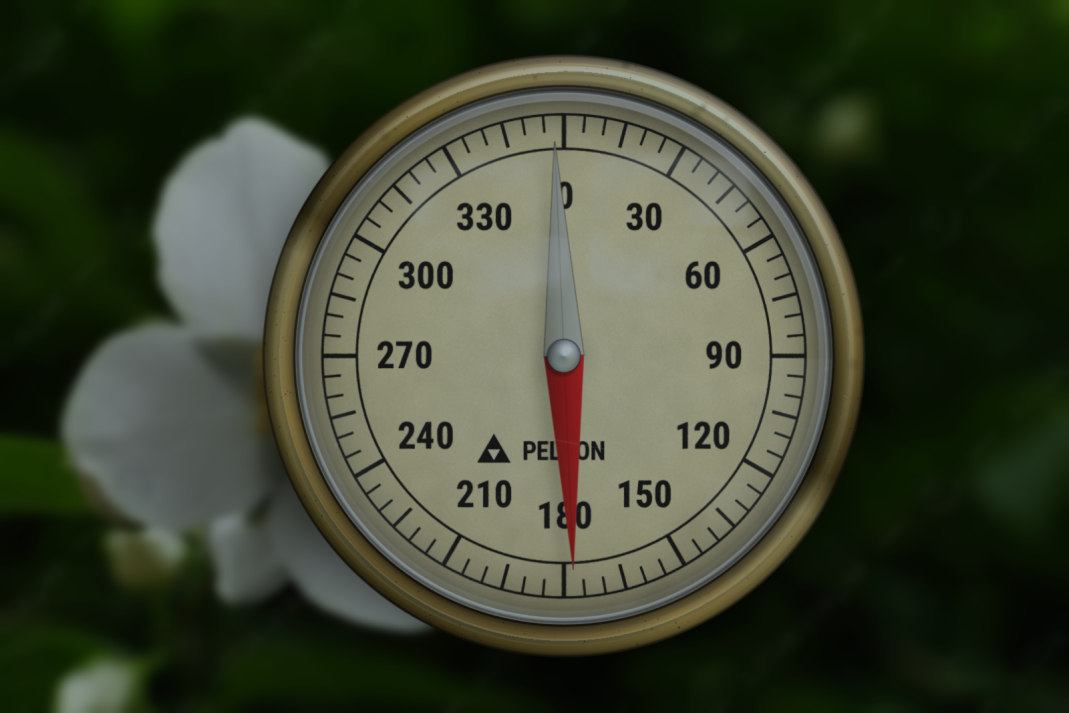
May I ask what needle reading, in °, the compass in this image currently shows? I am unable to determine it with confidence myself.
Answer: 177.5 °
